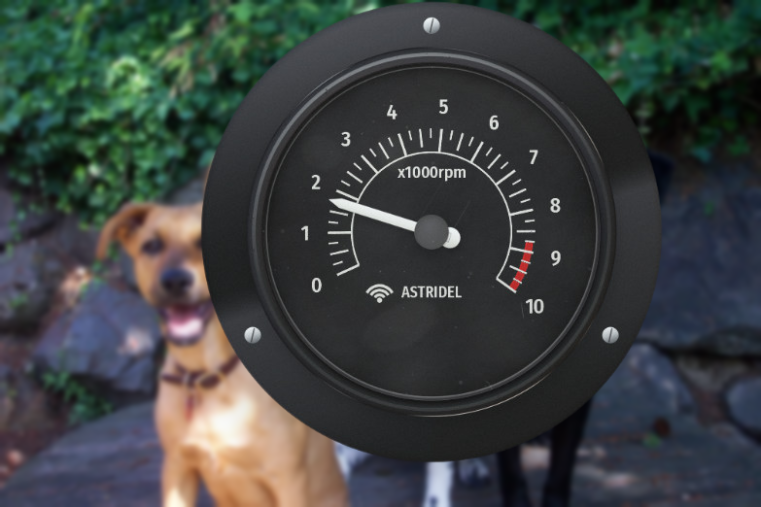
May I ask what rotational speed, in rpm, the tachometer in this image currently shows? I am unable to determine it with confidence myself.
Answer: 1750 rpm
